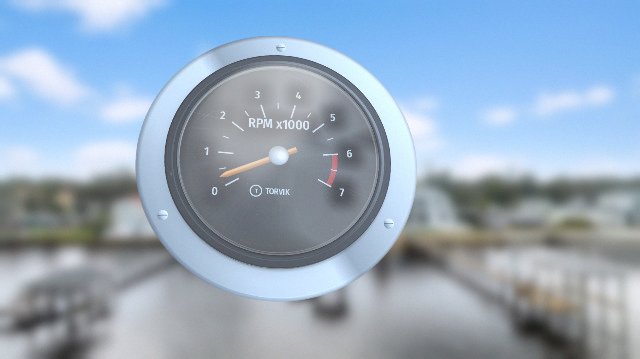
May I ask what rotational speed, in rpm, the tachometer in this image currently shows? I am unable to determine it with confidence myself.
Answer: 250 rpm
